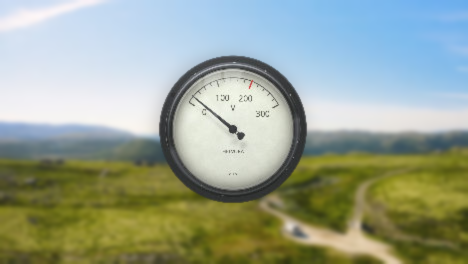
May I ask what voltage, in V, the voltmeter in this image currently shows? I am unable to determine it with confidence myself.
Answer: 20 V
